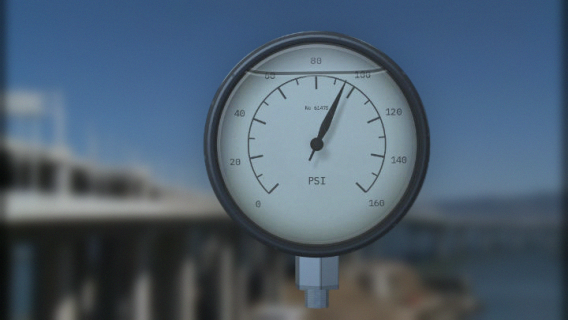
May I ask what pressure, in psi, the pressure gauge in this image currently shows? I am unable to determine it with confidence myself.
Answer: 95 psi
